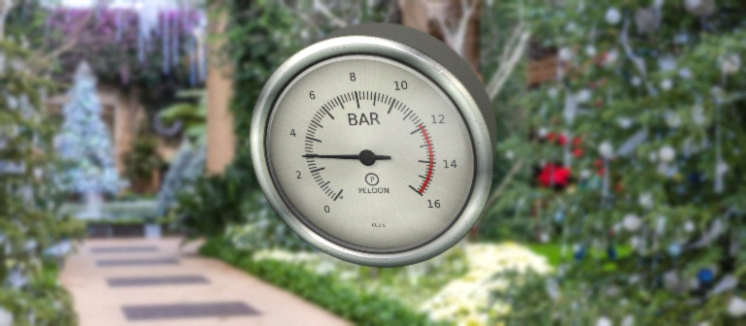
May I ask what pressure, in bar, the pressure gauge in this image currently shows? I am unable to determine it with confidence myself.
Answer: 3 bar
